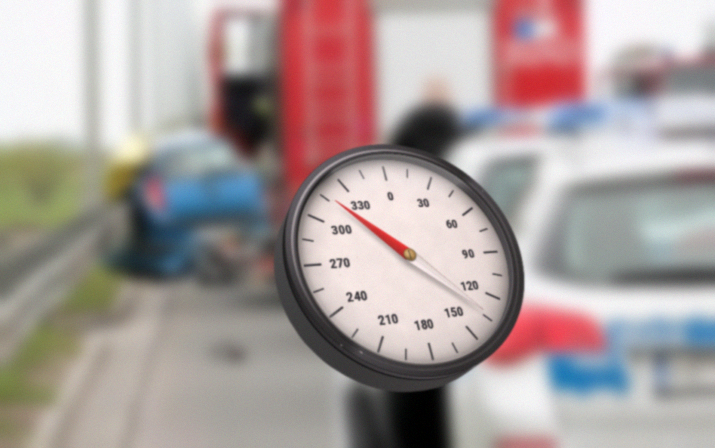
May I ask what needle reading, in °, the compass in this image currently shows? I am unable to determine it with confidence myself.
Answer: 315 °
